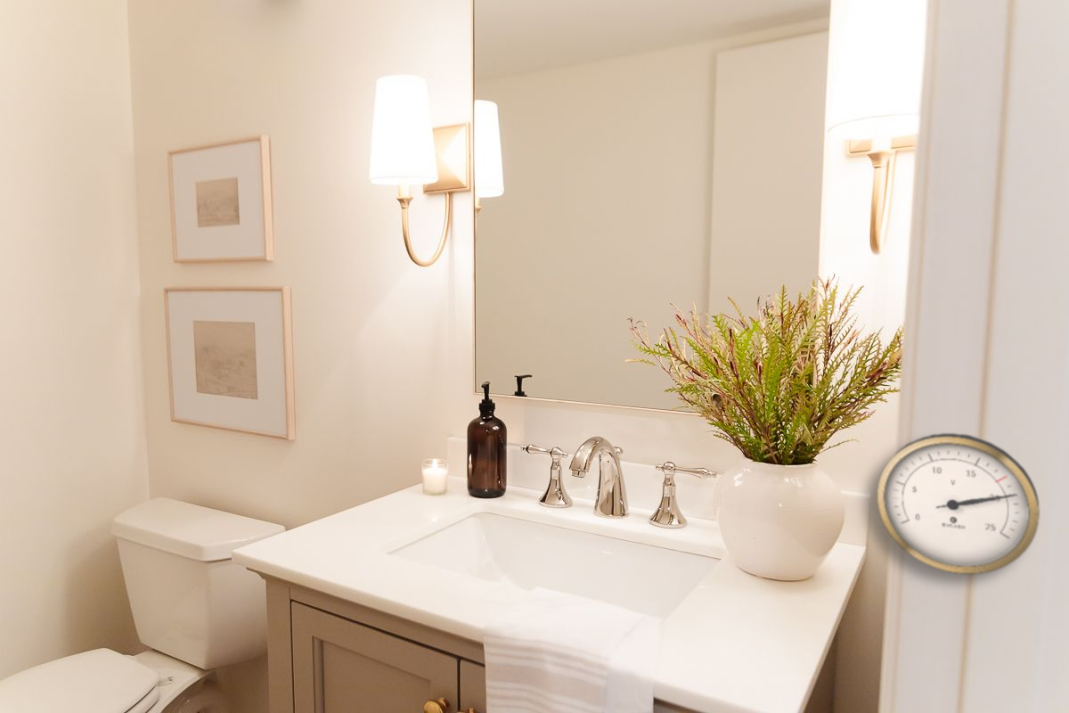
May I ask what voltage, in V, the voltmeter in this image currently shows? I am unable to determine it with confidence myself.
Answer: 20 V
